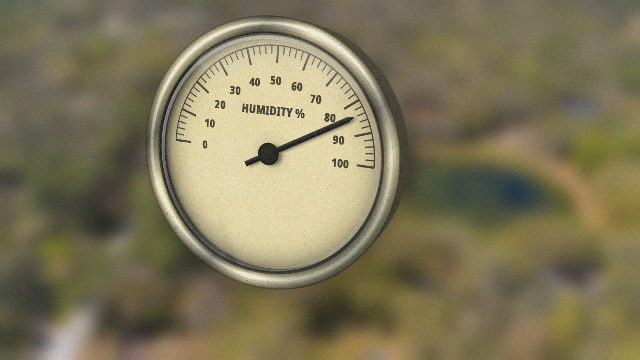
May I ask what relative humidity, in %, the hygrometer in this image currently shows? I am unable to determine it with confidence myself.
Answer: 84 %
